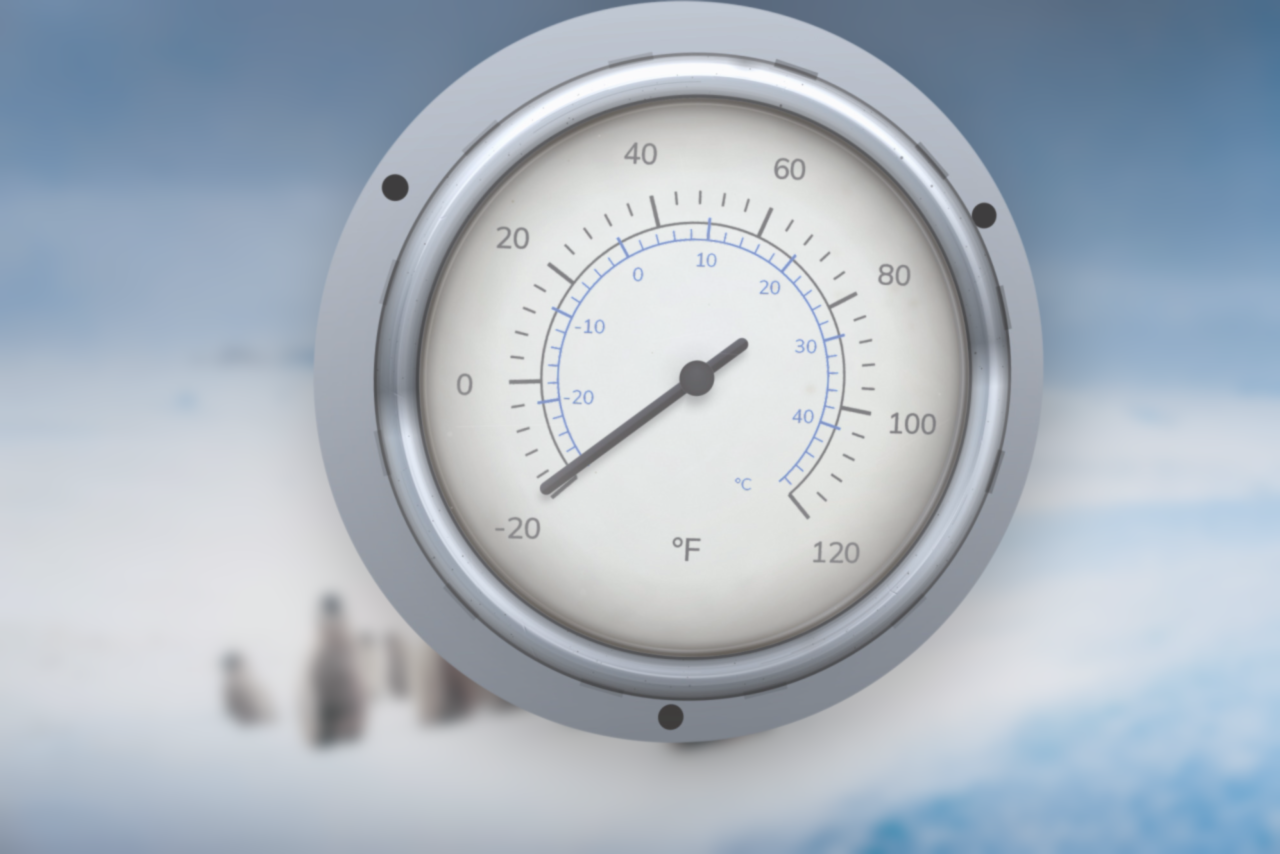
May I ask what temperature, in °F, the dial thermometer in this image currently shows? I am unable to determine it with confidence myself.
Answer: -18 °F
